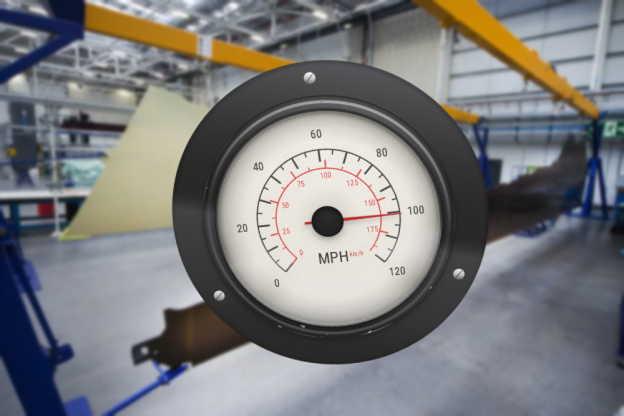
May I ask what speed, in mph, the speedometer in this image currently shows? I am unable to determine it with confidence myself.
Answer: 100 mph
